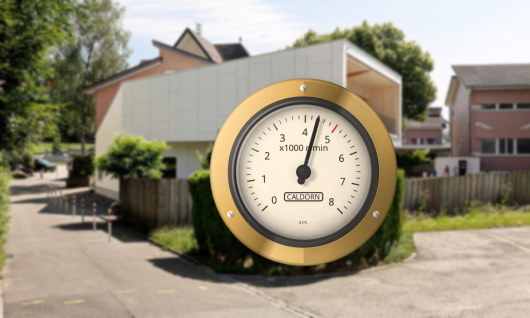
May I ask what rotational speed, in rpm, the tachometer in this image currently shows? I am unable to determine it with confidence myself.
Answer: 4400 rpm
